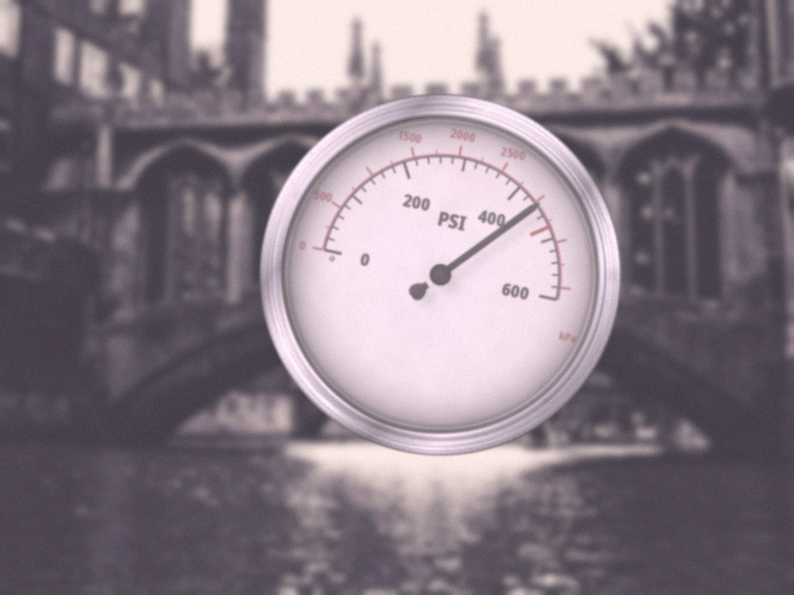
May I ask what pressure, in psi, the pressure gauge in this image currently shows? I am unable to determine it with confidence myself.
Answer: 440 psi
